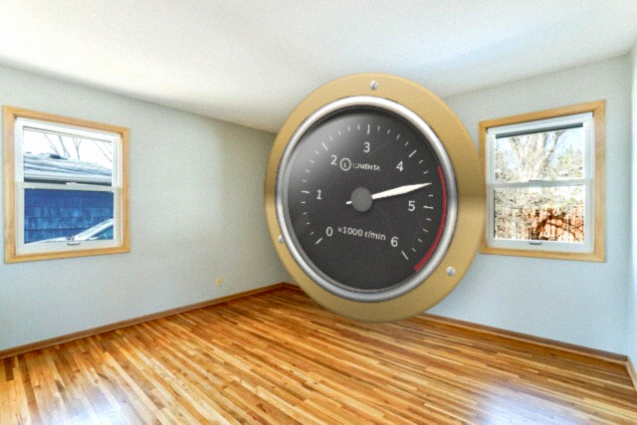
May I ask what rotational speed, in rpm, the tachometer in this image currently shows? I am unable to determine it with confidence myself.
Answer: 4600 rpm
